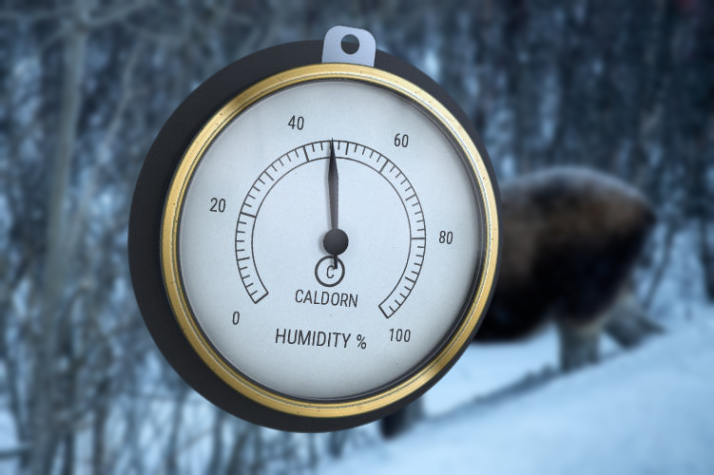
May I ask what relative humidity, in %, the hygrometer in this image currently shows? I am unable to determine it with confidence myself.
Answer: 46 %
